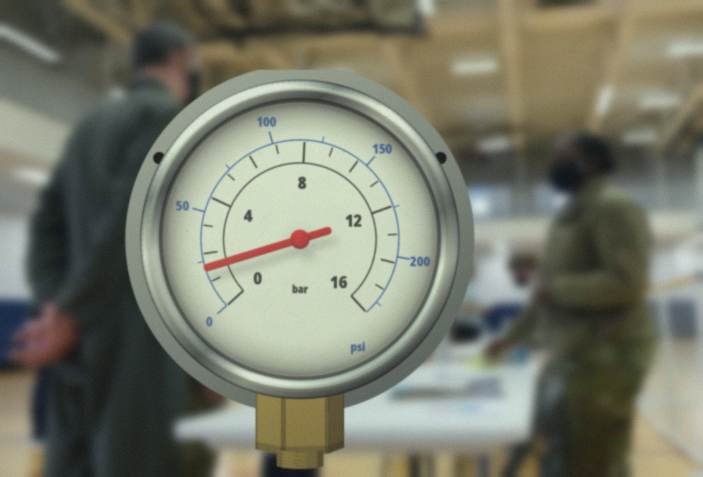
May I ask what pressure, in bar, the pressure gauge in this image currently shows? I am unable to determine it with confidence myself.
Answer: 1.5 bar
